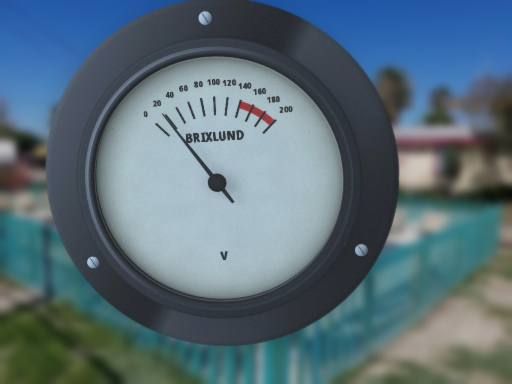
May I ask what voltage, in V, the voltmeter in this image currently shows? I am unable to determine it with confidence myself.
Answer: 20 V
